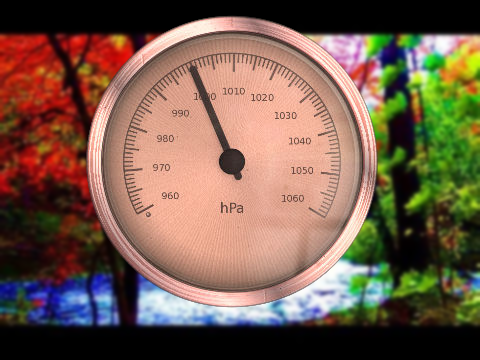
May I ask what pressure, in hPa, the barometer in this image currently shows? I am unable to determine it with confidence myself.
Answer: 1000 hPa
